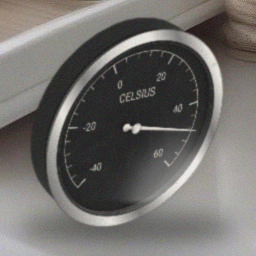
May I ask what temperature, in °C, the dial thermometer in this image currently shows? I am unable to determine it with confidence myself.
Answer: 48 °C
